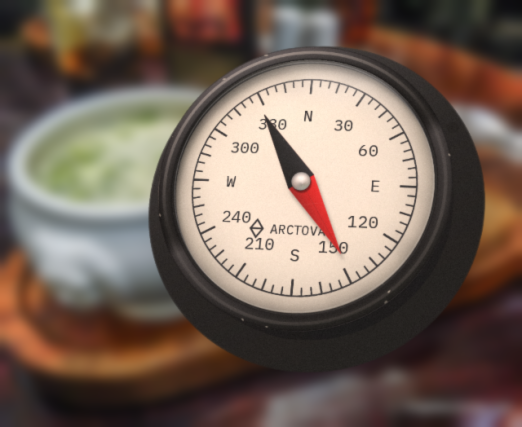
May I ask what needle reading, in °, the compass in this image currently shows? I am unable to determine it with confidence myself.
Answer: 147.5 °
